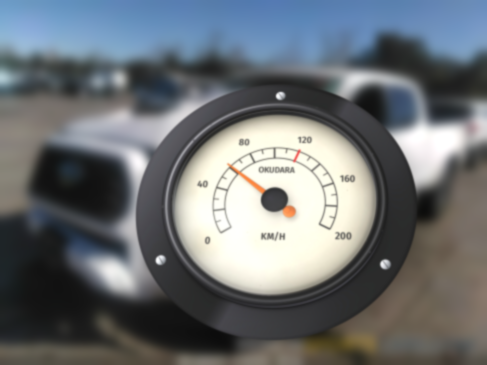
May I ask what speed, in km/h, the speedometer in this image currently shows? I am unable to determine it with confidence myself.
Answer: 60 km/h
